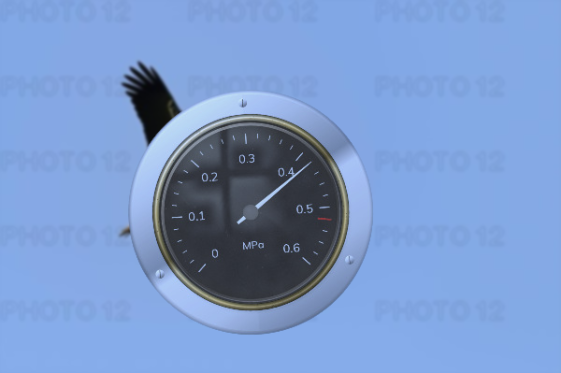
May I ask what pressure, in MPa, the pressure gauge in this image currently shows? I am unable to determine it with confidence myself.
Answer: 0.42 MPa
